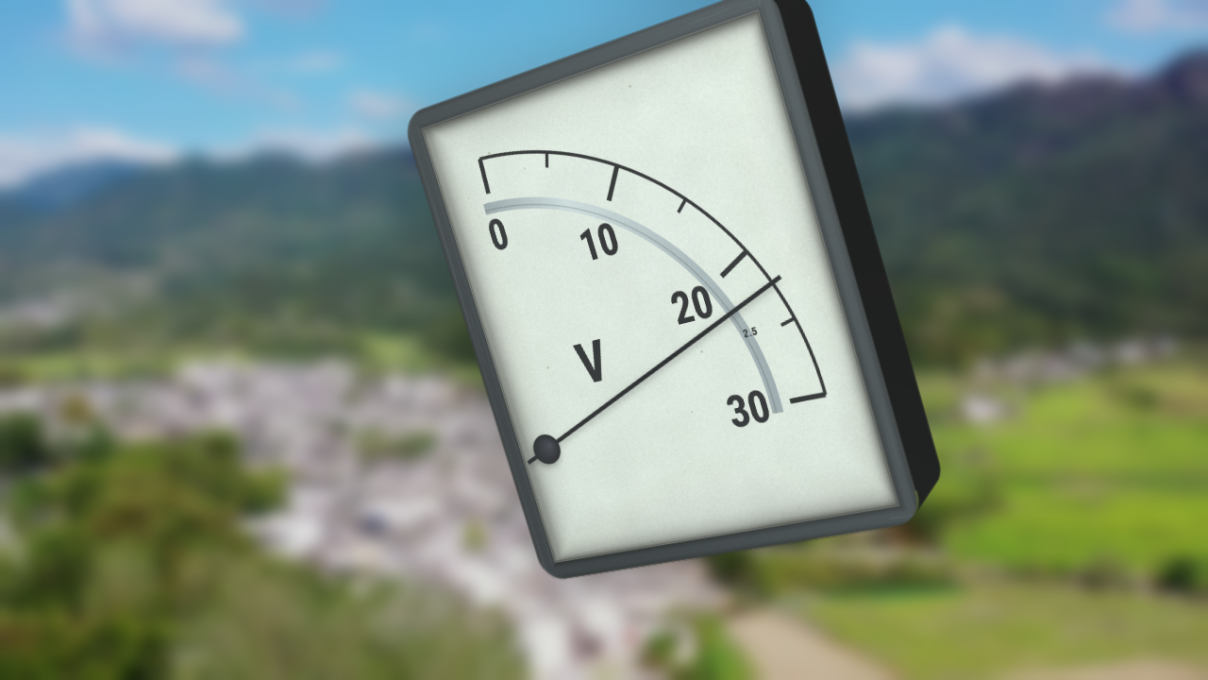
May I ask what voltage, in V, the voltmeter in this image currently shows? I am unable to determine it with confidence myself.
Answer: 22.5 V
